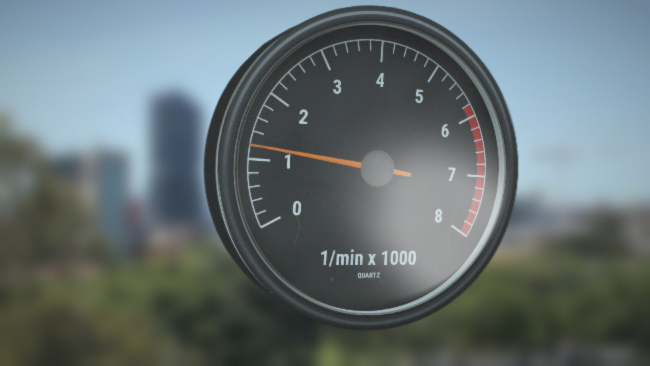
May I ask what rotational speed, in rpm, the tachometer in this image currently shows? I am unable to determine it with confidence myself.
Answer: 1200 rpm
